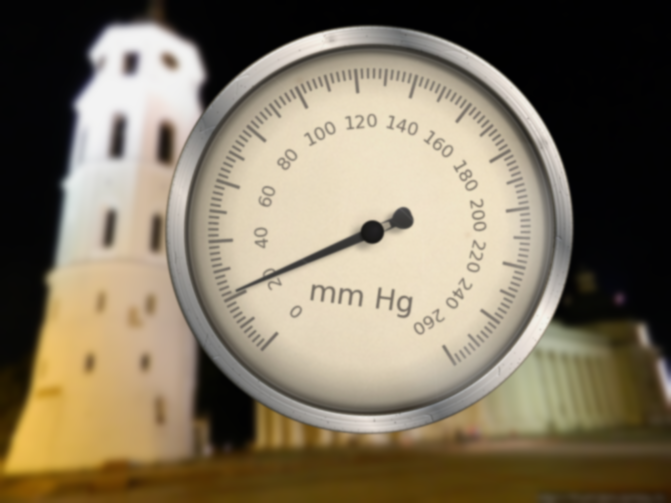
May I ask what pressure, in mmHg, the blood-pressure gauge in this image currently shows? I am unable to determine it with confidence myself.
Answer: 22 mmHg
